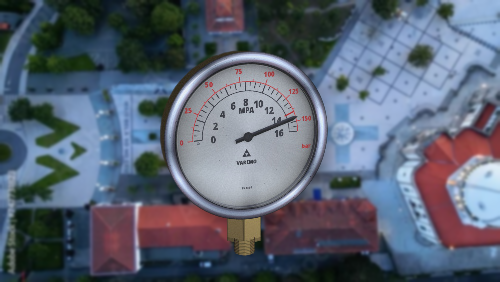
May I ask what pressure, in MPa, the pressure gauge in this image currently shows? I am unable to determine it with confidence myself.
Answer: 14.5 MPa
